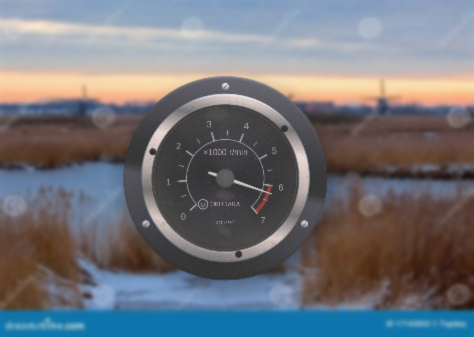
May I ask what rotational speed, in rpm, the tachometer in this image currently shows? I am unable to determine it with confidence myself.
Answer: 6250 rpm
